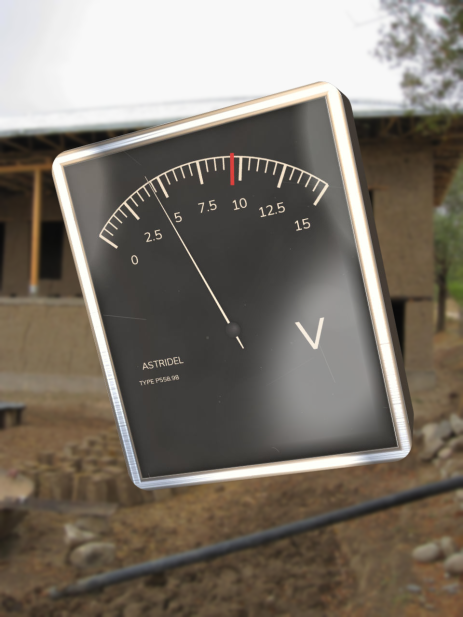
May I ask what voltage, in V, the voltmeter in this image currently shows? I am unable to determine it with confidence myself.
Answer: 4.5 V
